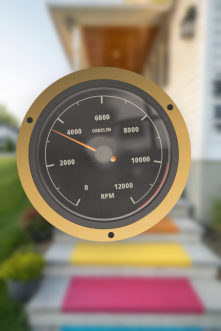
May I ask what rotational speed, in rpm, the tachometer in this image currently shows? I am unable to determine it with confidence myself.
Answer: 3500 rpm
